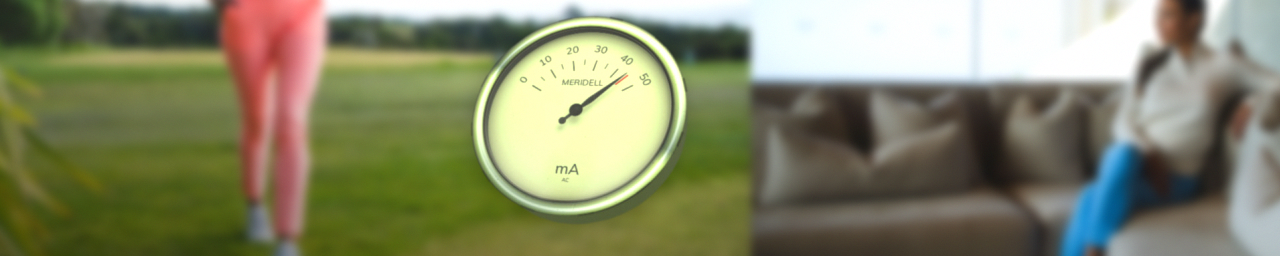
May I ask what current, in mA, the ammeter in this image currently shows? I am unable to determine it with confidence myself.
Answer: 45 mA
